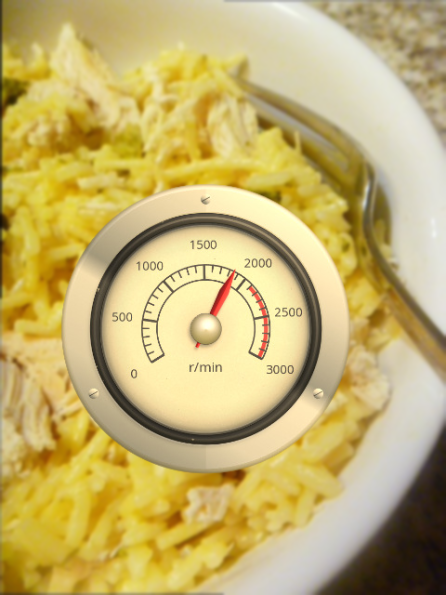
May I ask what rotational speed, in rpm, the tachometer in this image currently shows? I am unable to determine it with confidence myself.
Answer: 1850 rpm
